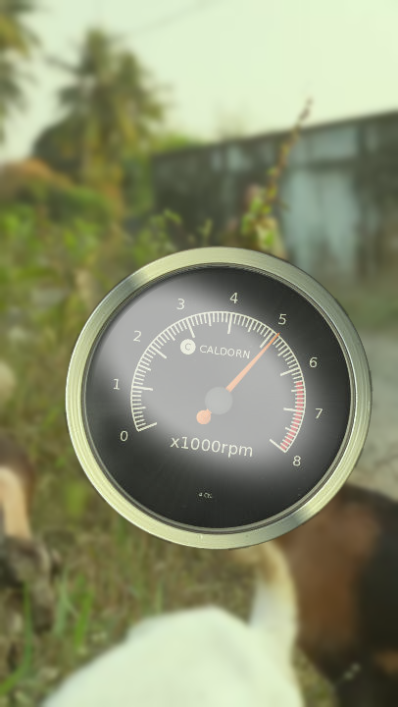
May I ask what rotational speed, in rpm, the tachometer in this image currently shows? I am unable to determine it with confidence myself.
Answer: 5100 rpm
